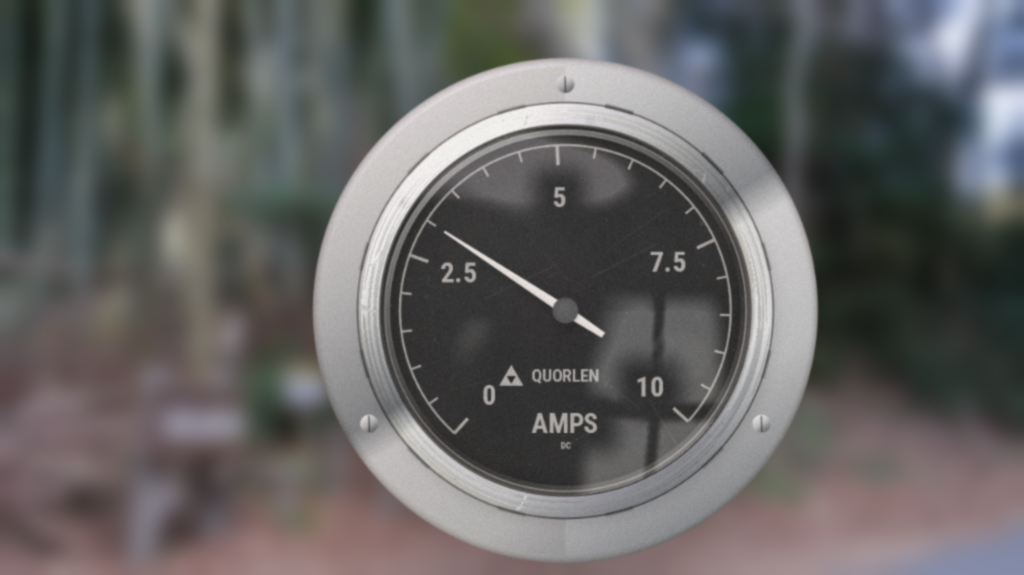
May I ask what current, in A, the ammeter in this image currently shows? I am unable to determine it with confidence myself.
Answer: 3 A
